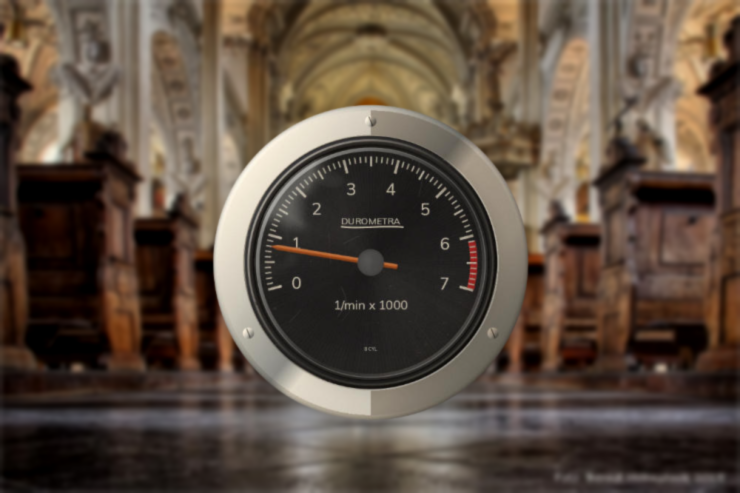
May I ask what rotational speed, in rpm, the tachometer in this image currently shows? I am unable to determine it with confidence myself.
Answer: 800 rpm
